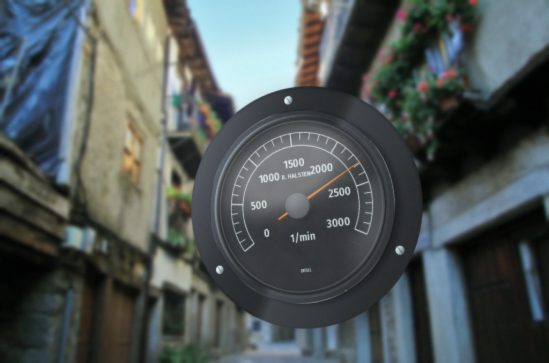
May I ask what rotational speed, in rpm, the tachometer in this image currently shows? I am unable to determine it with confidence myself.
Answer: 2300 rpm
